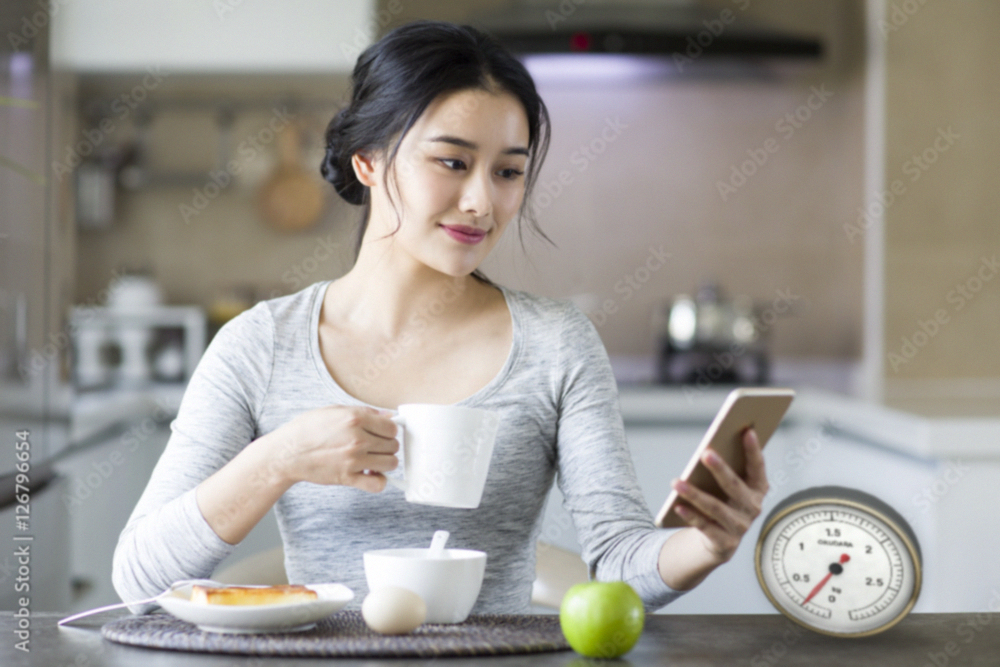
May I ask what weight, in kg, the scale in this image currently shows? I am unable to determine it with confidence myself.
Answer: 0.25 kg
